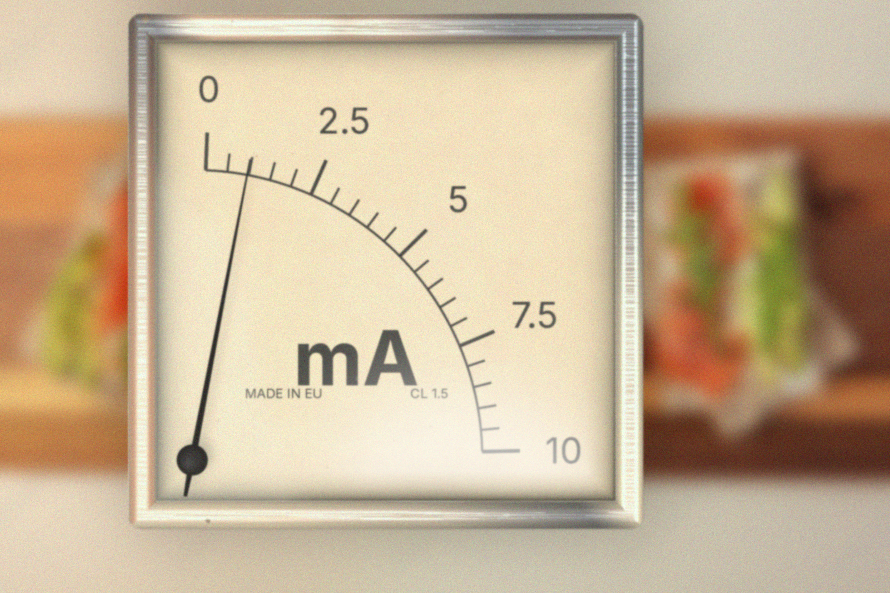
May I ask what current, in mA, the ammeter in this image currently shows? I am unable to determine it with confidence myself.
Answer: 1 mA
